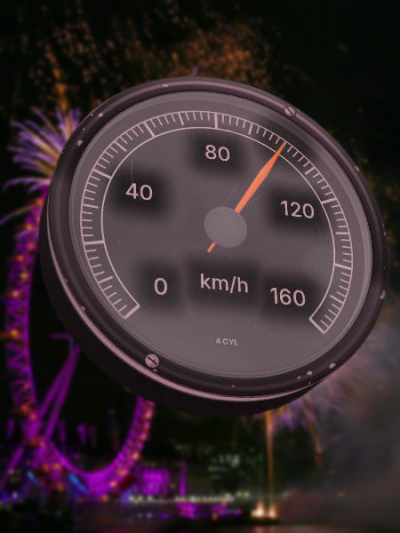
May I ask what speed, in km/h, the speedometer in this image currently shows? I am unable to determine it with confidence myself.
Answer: 100 km/h
